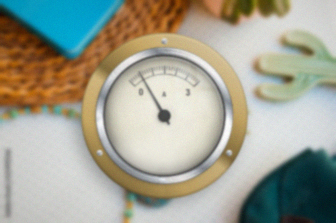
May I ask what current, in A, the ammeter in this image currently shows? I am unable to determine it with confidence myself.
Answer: 0.5 A
